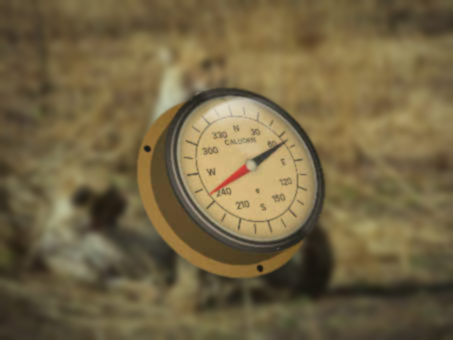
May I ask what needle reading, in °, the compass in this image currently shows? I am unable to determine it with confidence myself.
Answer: 247.5 °
